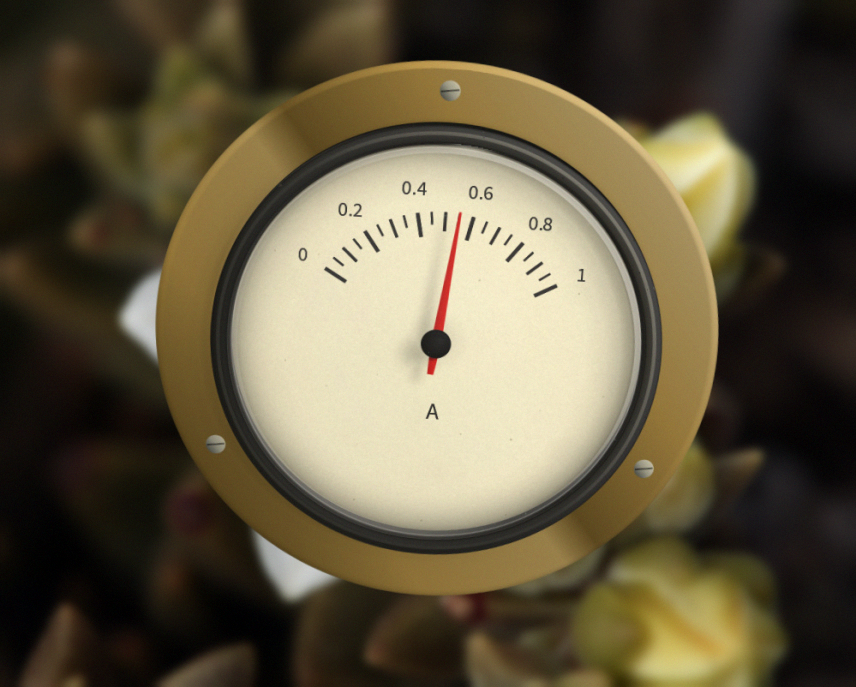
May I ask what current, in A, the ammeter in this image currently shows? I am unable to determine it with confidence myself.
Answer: 0.55 A
